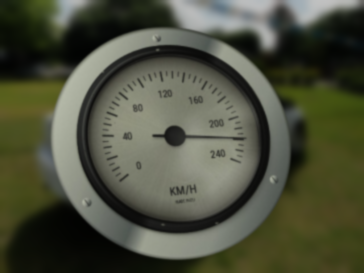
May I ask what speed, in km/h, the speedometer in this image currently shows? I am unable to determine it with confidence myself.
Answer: 220 km/h
